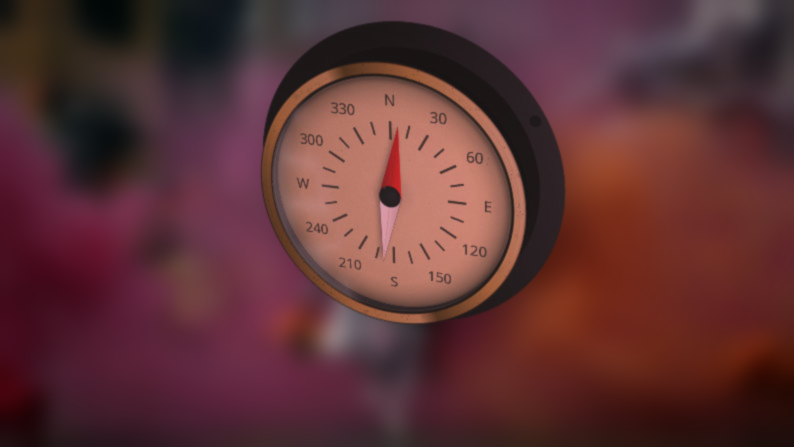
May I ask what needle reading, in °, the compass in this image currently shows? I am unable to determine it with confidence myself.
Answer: 7.5 °
